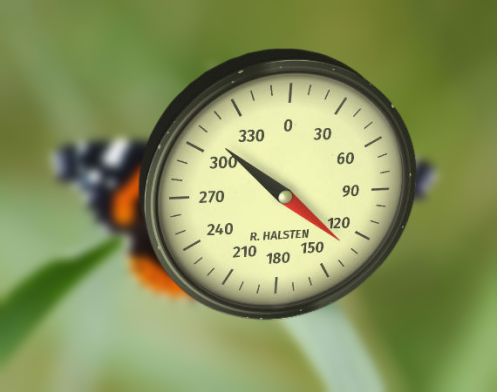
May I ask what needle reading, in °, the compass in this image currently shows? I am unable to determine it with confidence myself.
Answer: 130 °
